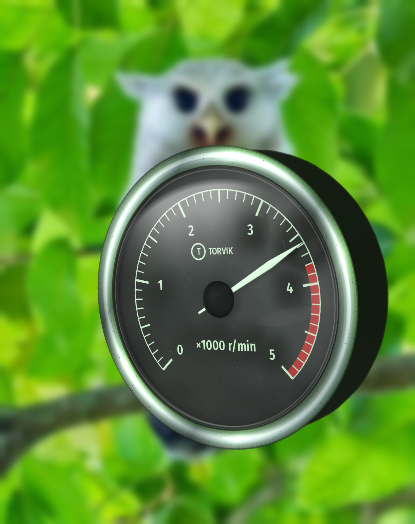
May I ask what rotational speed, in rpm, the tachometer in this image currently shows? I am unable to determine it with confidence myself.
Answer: 3600 rpm
